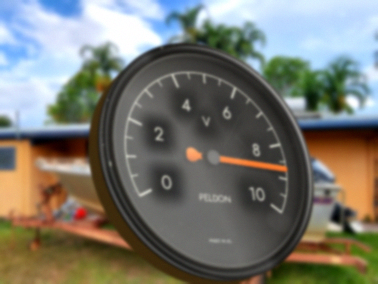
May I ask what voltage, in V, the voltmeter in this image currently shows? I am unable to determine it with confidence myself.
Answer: 8.75 V
